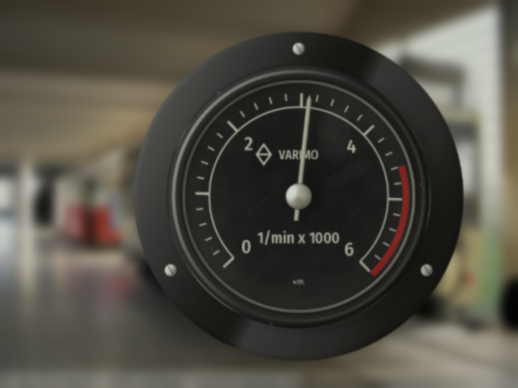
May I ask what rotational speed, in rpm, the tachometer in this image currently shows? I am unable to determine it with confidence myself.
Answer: 3100 rpm
